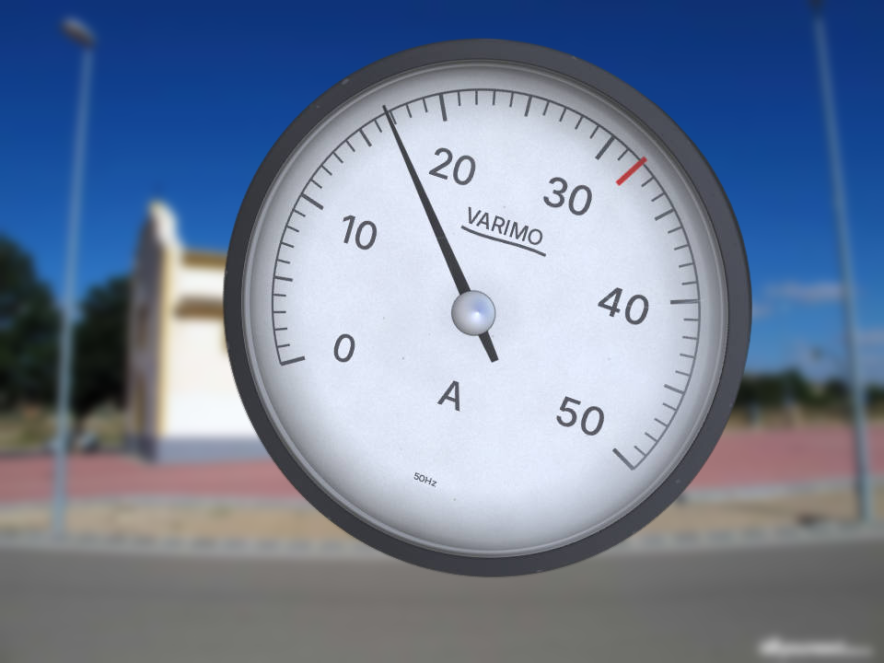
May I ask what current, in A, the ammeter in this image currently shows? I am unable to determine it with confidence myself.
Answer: 17 A
